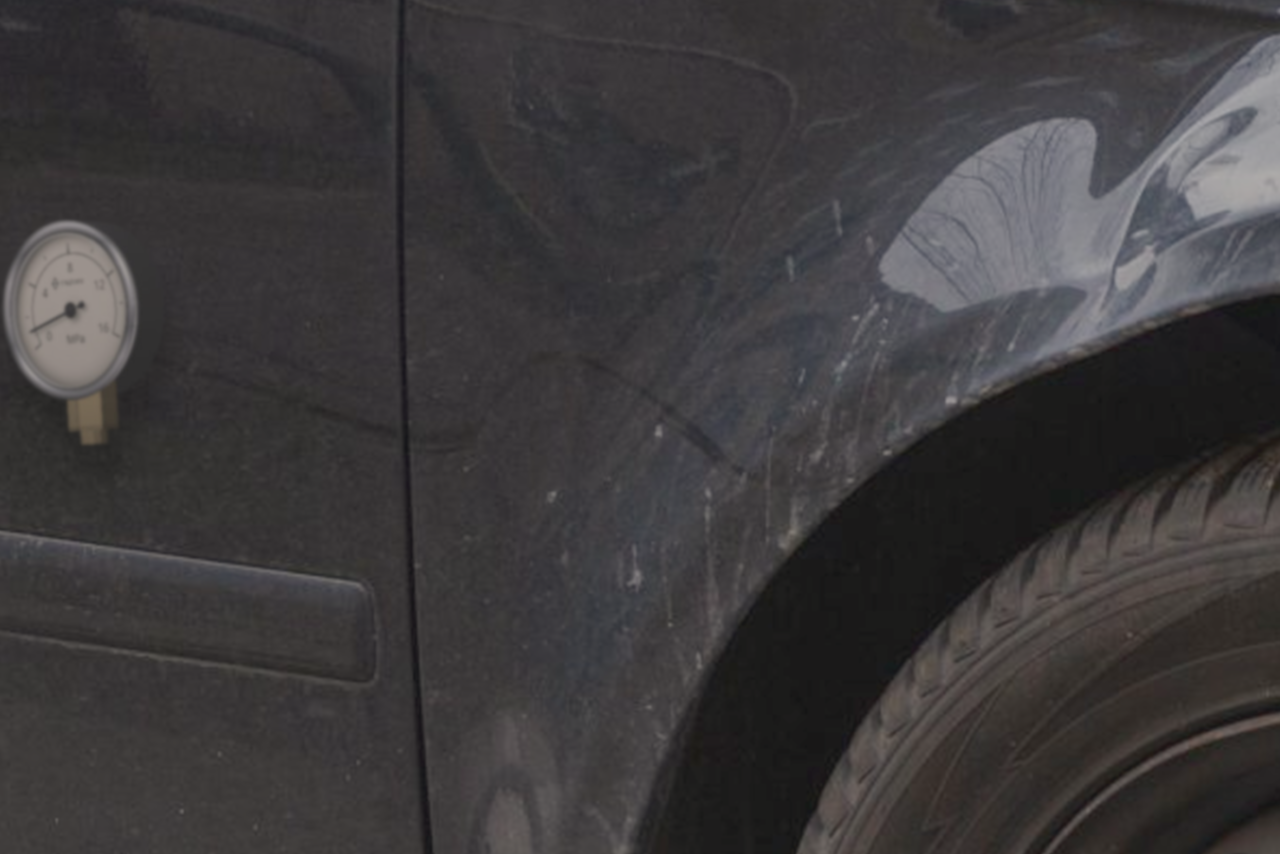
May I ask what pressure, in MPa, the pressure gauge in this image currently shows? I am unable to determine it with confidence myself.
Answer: 1 MPa
